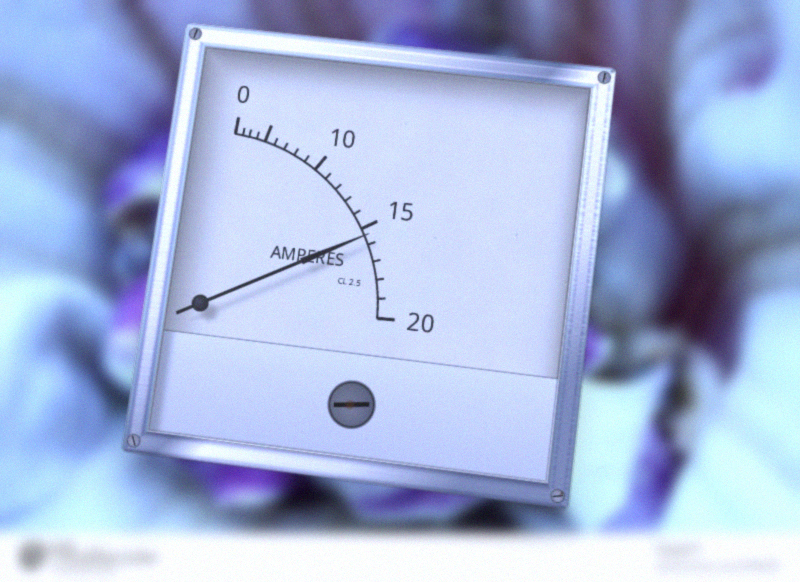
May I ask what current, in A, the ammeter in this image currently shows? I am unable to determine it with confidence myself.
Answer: 15.5 A
